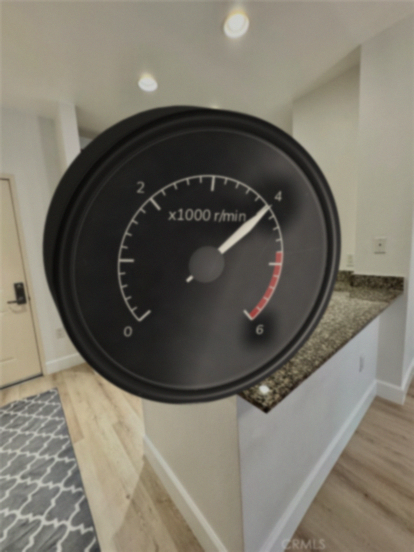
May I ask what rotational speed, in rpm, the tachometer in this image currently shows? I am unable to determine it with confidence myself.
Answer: 4000 rpm
